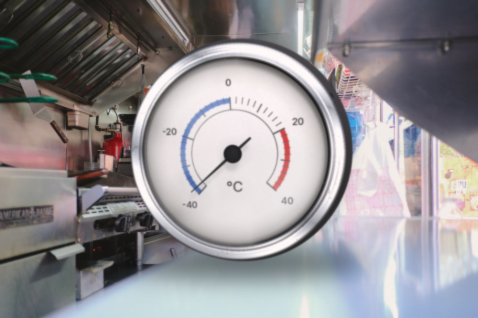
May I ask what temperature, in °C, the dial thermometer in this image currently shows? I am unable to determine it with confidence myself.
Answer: -38 °C
